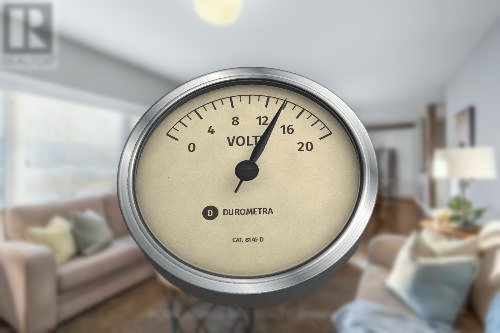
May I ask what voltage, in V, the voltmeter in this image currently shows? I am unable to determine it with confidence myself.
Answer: 14 V
